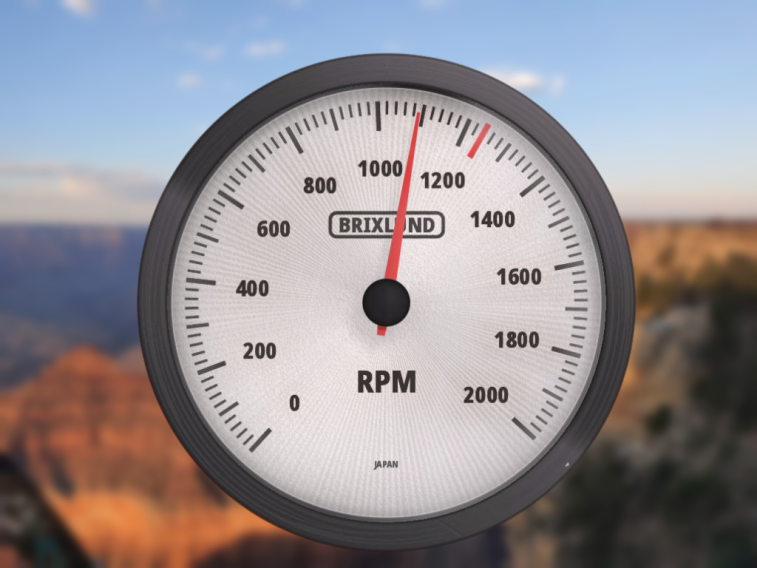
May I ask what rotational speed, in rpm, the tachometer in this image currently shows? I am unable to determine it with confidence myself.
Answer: 1090 rpm
